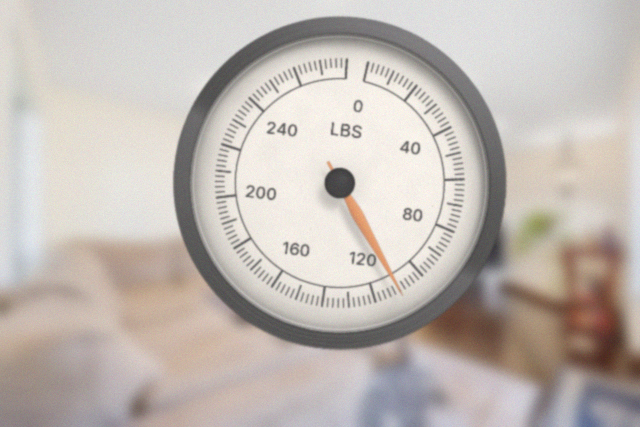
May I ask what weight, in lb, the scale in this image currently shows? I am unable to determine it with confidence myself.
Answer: 110 lb
